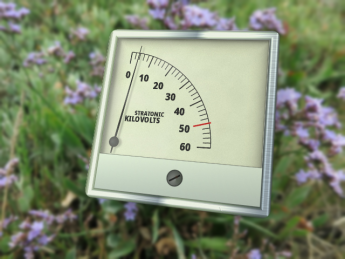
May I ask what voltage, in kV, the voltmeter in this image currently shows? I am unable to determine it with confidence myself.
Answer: 4 kV
